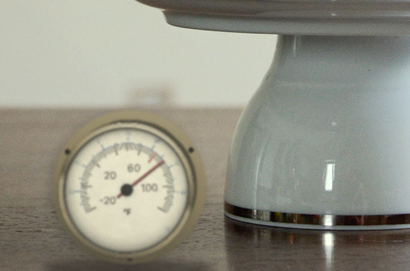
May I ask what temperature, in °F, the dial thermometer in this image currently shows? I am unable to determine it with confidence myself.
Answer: 80 °F
